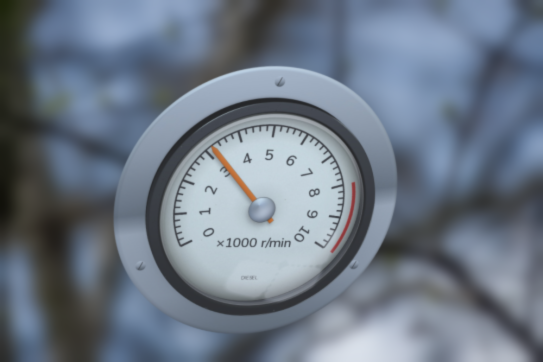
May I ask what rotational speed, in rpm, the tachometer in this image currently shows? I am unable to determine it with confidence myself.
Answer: 3200 rpm
